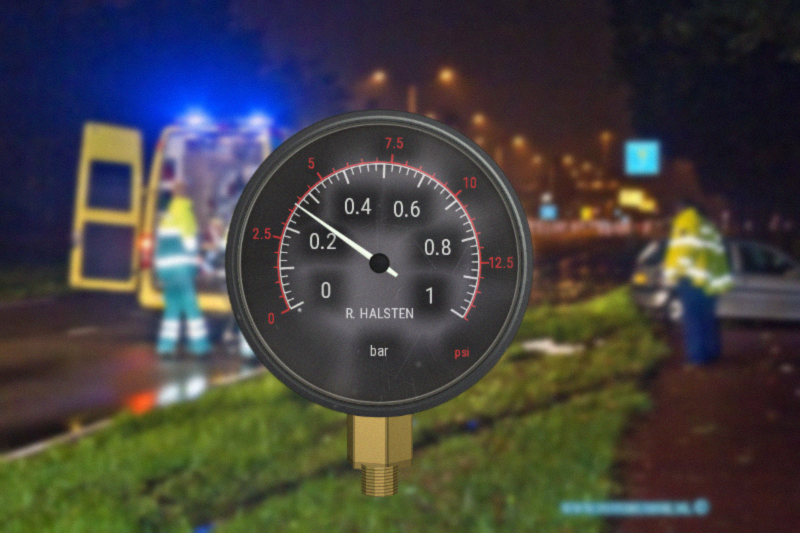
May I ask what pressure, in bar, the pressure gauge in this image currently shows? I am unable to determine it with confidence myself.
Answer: 0.26 bar
